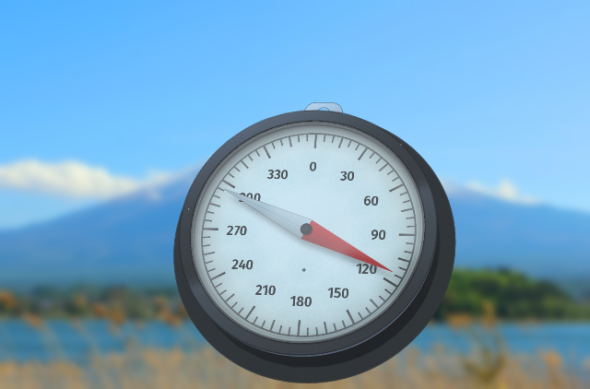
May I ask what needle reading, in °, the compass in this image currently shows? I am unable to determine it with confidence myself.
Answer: 115 °
